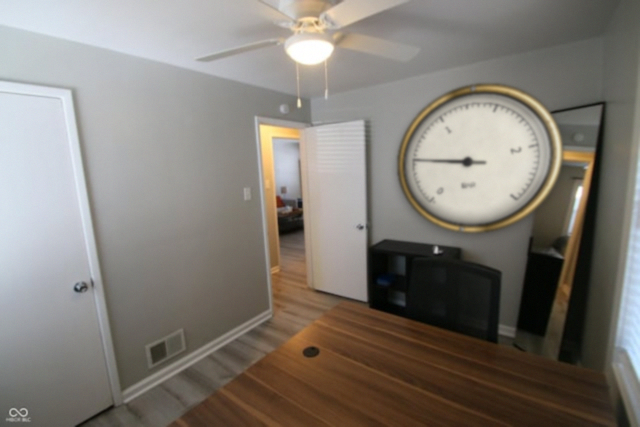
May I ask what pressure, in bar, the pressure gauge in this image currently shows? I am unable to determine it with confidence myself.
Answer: 0.5 bar
